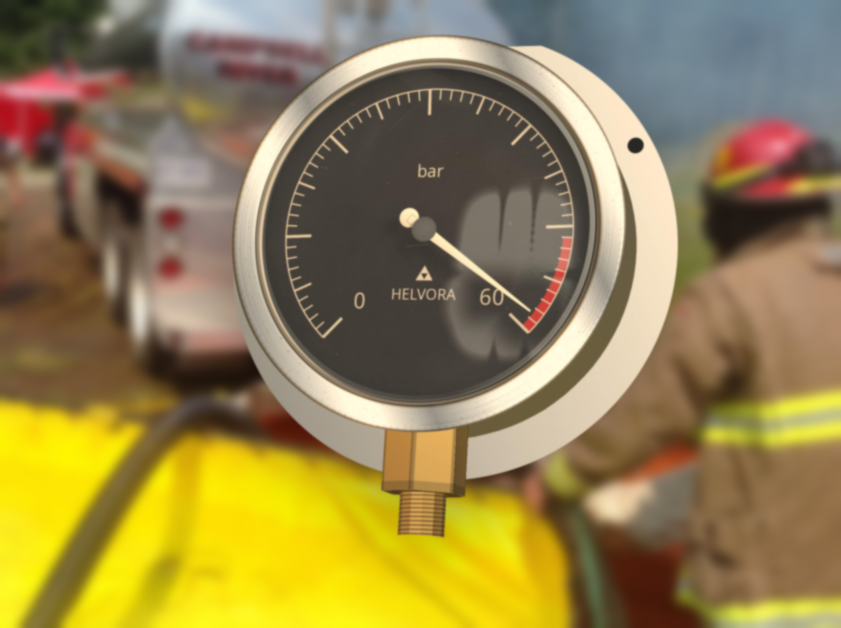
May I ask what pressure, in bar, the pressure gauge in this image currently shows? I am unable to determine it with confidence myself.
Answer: 58.5 bar
